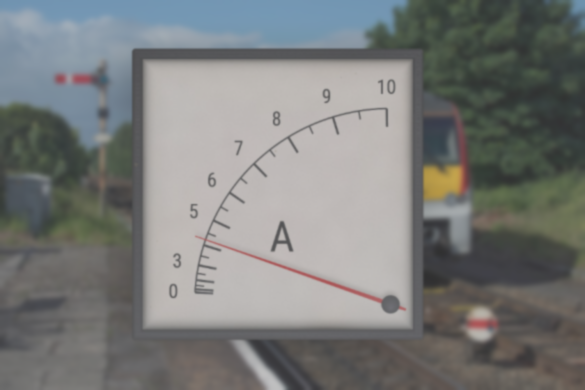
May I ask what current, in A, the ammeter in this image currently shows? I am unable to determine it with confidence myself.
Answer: 4.25 A
